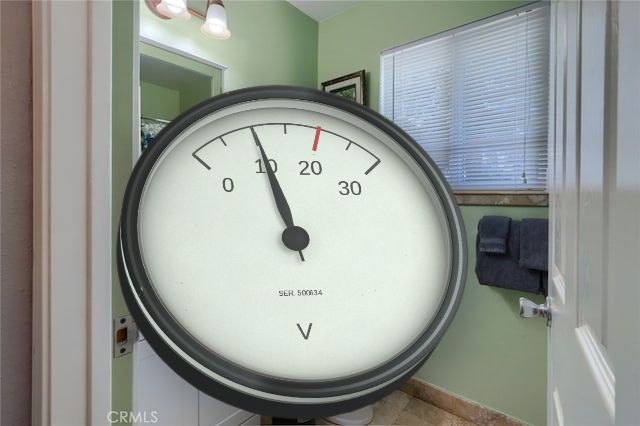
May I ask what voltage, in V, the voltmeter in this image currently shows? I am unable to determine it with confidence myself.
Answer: 10 V
